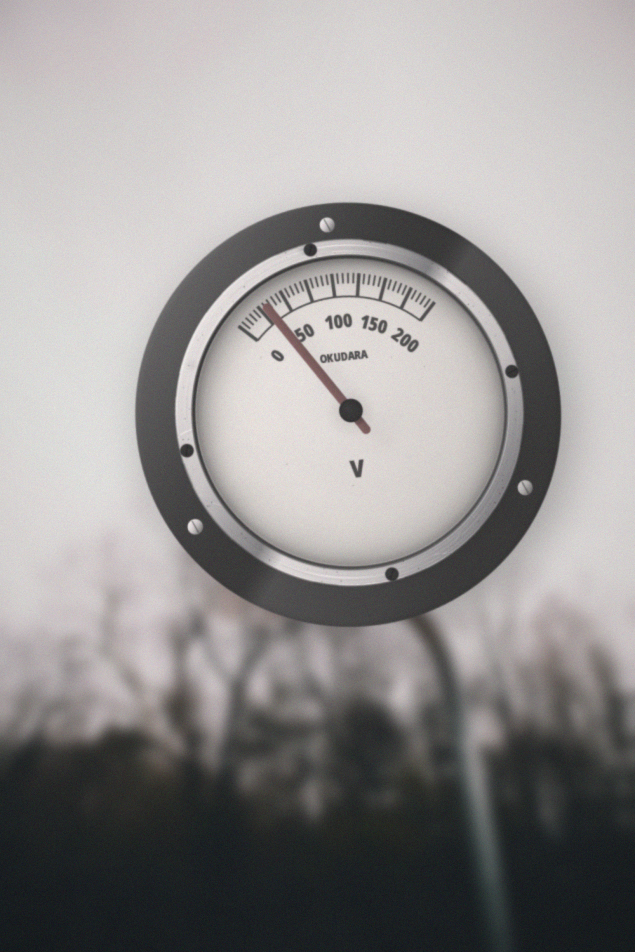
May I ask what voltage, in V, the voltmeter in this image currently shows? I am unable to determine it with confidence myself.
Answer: 30 V
